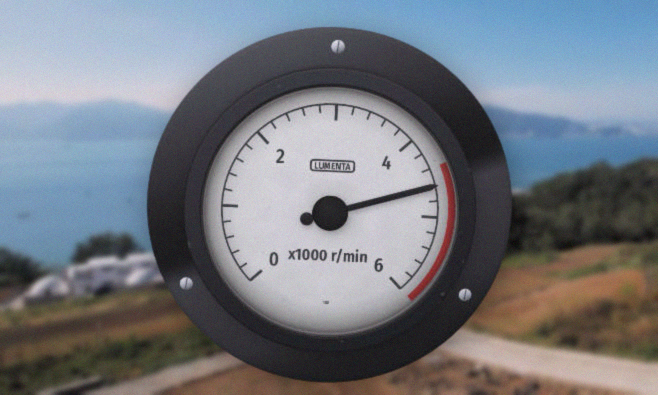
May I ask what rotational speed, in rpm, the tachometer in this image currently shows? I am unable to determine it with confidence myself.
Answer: 4600 rpm
